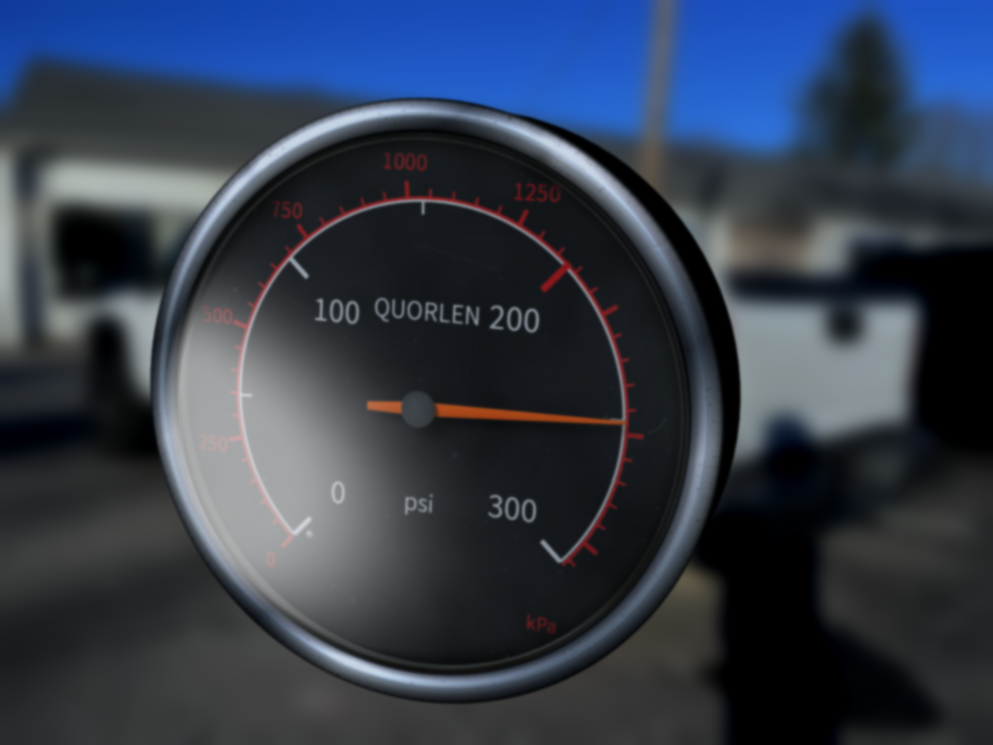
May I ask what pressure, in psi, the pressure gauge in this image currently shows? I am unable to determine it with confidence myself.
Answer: 250 psi
